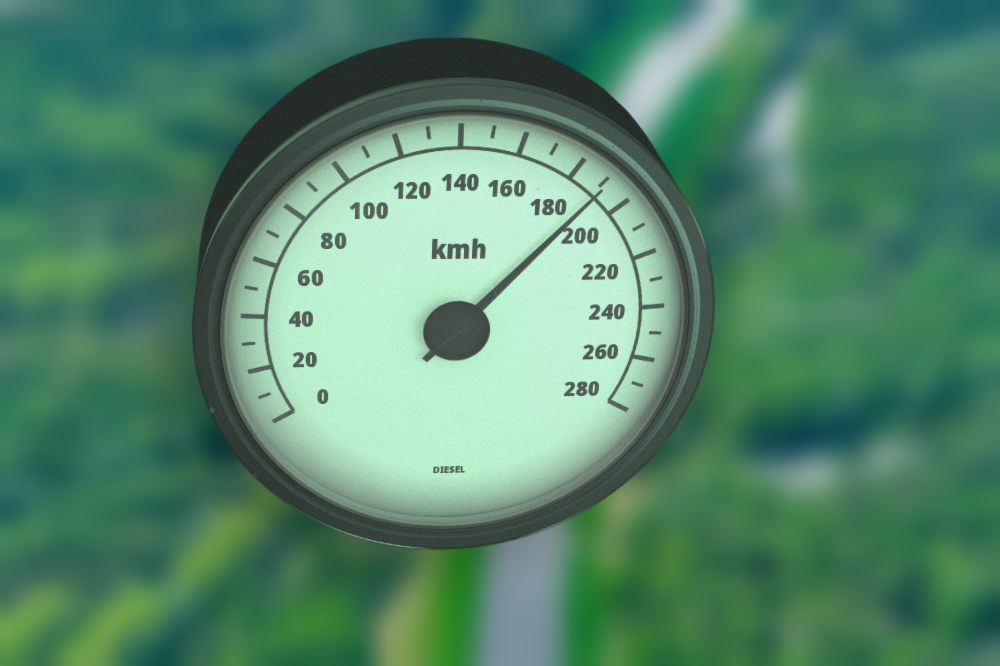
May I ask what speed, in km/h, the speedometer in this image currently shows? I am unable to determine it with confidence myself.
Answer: 190 km/h
